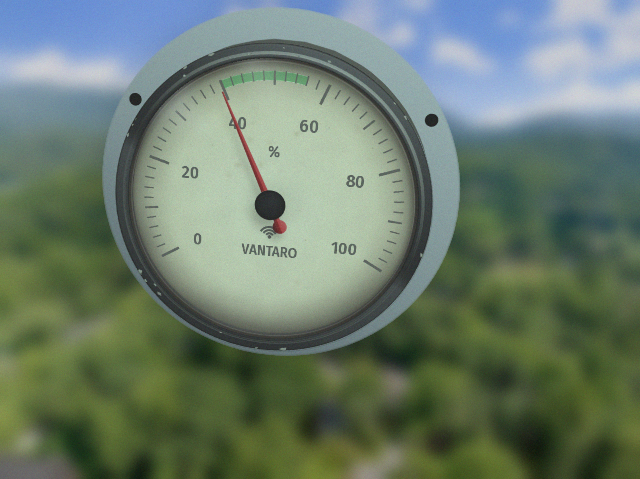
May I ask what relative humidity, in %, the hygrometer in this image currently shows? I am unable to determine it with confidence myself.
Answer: 40 %
